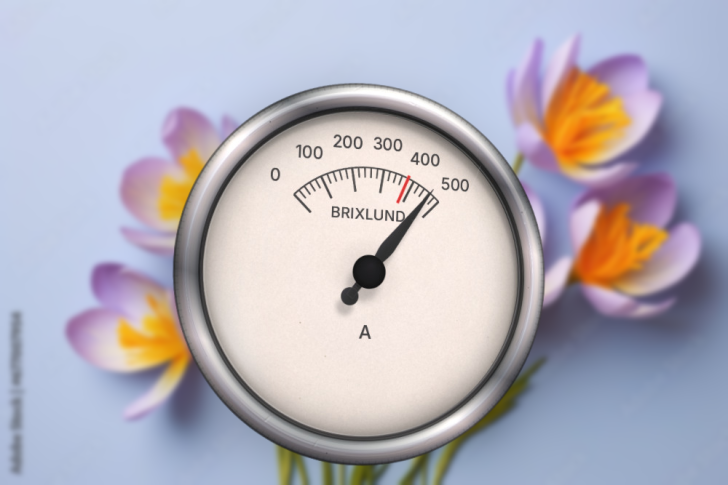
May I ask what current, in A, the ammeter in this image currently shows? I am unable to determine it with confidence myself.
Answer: 460 A
